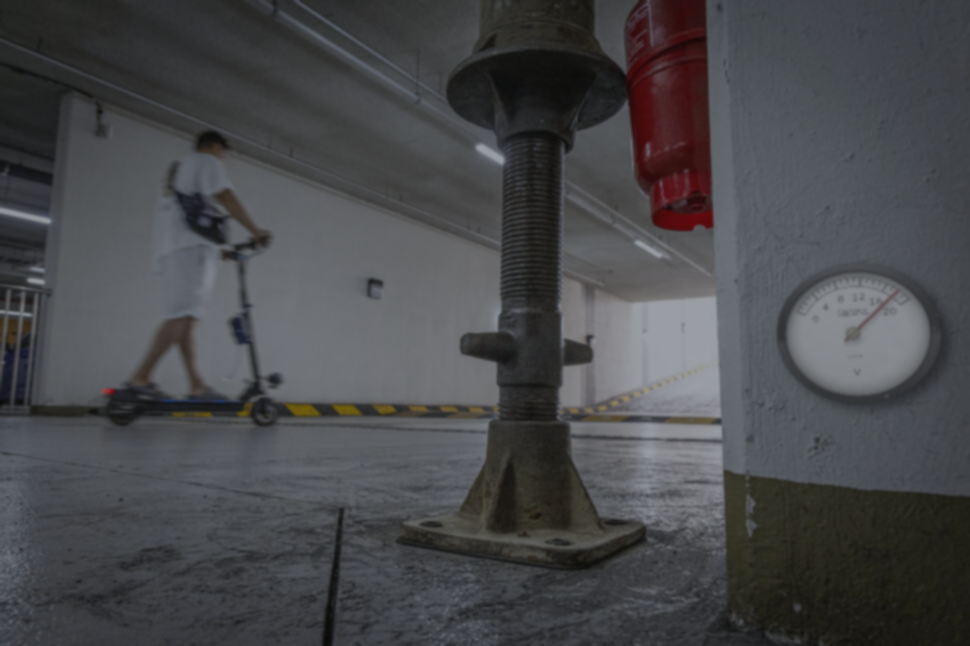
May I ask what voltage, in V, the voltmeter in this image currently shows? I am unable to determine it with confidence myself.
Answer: 18 V
